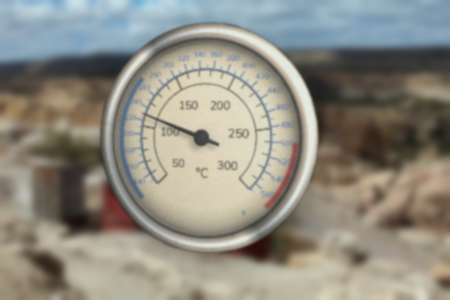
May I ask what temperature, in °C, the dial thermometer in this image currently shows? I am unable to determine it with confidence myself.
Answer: 110 °C
